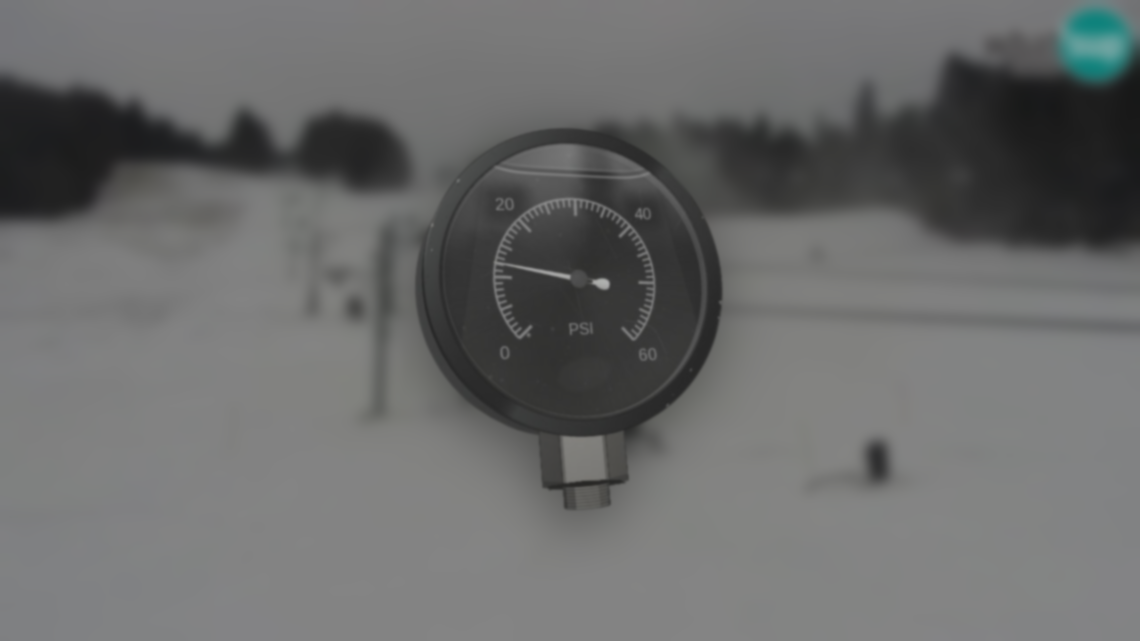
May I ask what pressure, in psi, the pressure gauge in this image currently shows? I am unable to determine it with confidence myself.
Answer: 12 psi
